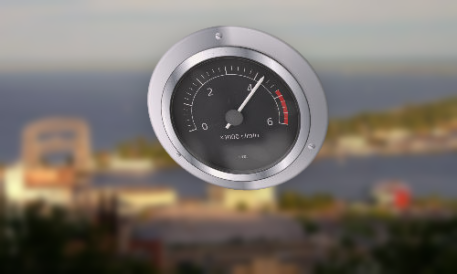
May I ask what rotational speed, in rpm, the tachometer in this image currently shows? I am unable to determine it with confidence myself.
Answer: 4200 rpm
